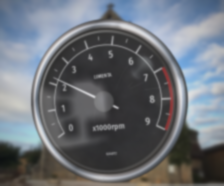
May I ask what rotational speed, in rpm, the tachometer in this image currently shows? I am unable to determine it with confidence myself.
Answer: 2250 rpm
